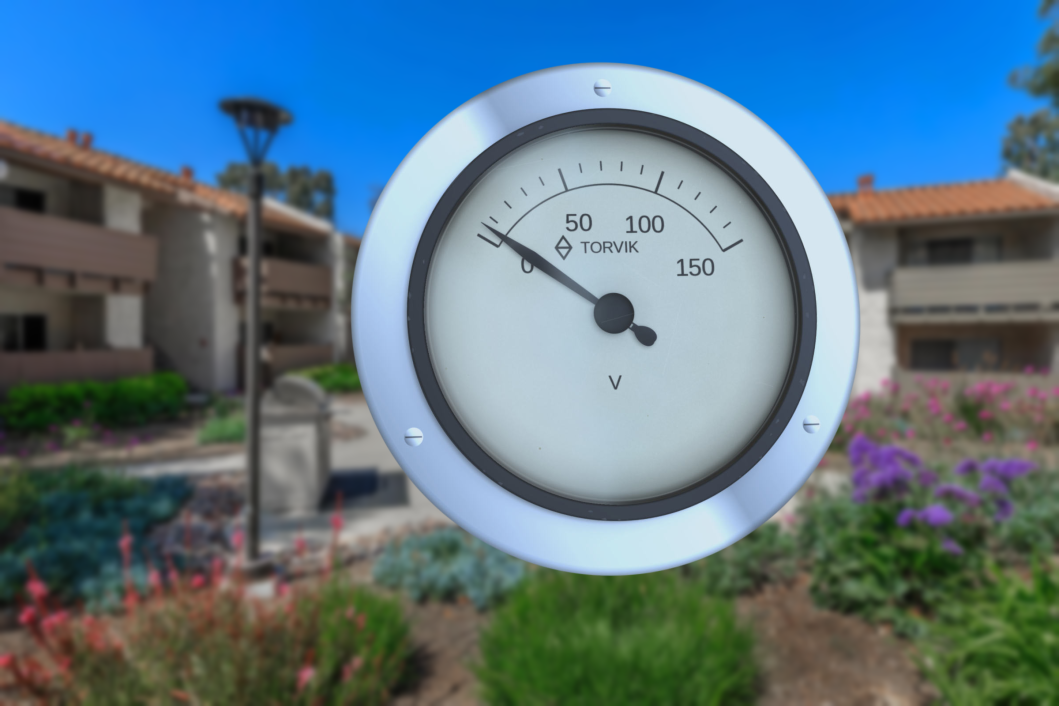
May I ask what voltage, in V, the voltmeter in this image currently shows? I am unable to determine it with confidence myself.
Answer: 5 V
